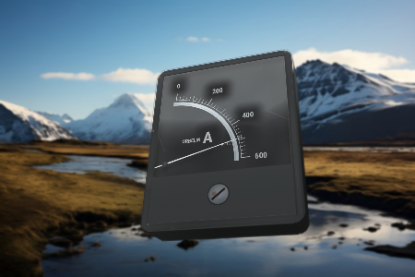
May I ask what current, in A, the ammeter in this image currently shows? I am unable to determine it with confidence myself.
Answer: 500 A
